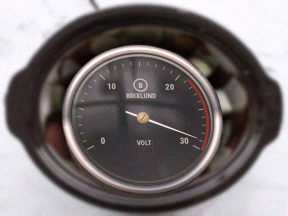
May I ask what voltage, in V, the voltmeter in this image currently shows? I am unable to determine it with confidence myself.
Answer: 29 V
